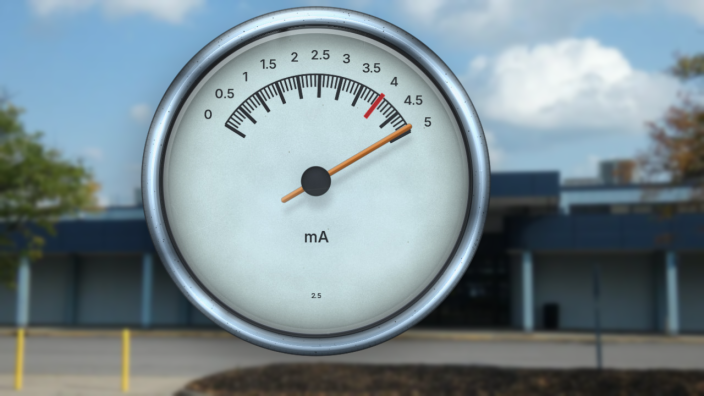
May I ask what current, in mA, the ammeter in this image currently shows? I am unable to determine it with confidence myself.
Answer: 4.9 mA
